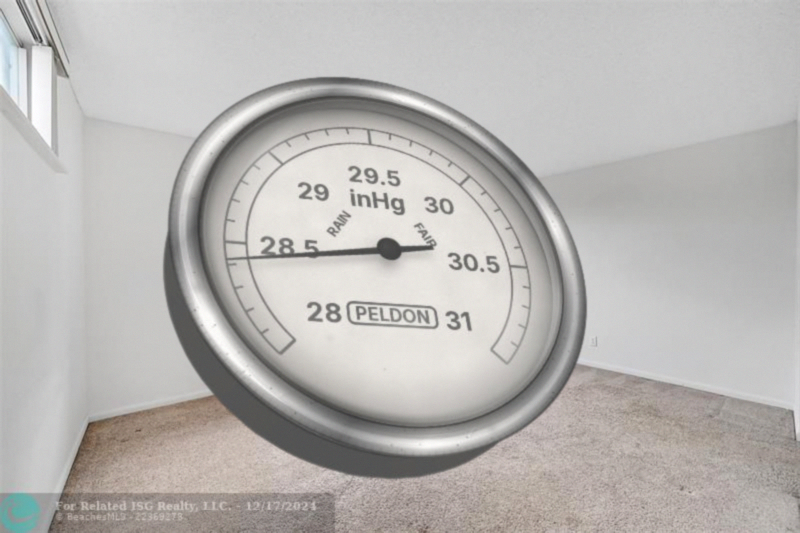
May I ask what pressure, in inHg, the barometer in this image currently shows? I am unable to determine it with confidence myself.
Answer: 28.4 inHg
